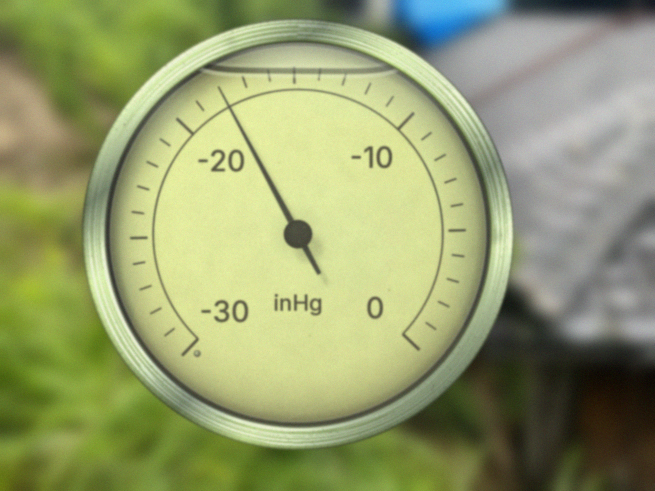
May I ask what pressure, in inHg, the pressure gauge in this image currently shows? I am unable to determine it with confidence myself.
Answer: -18 inHg
